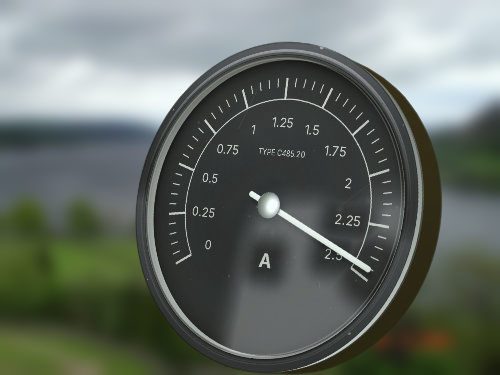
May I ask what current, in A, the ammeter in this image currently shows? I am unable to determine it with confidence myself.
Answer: 2.45 A
